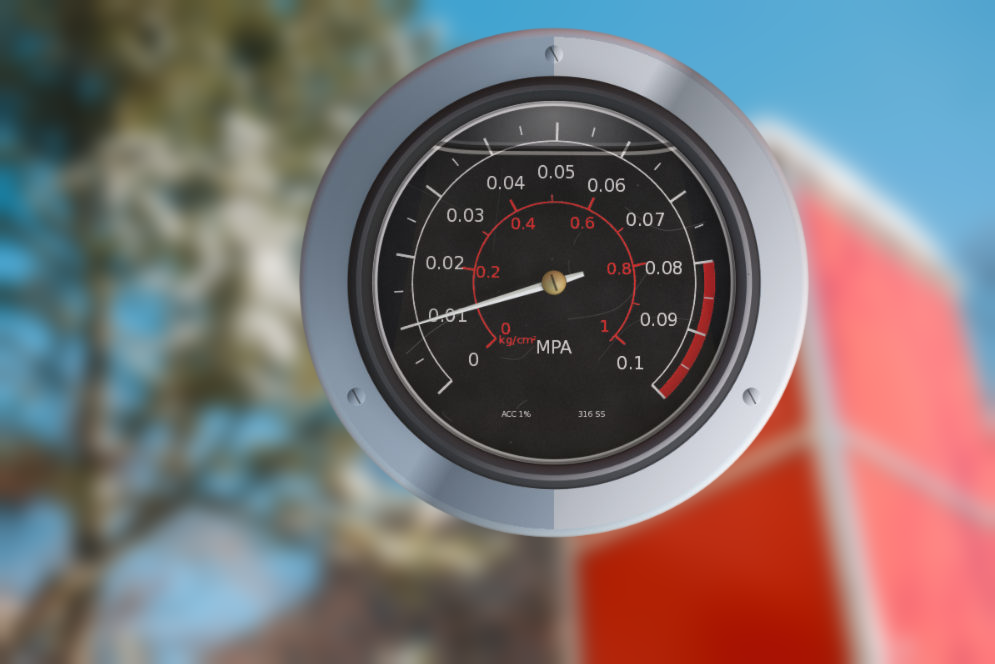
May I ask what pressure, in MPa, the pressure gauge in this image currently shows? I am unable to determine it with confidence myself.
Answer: 0.01 MPa
